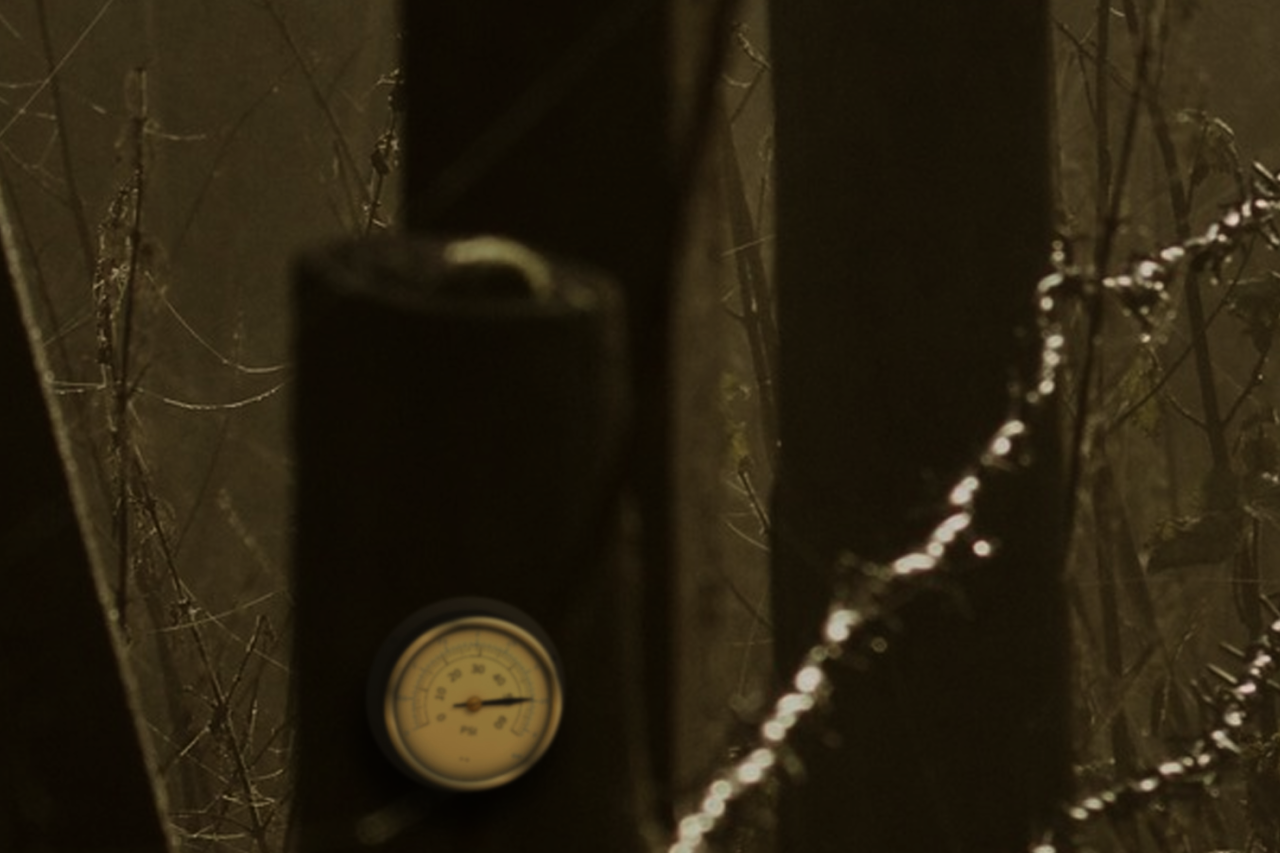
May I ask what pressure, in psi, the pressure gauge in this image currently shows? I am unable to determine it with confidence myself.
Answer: 50 psi
